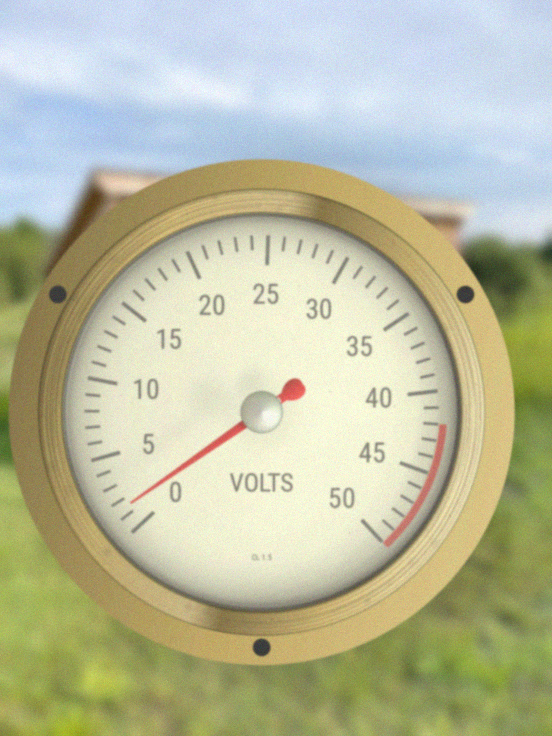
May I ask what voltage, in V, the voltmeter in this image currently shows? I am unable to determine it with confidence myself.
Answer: 1.5 V
